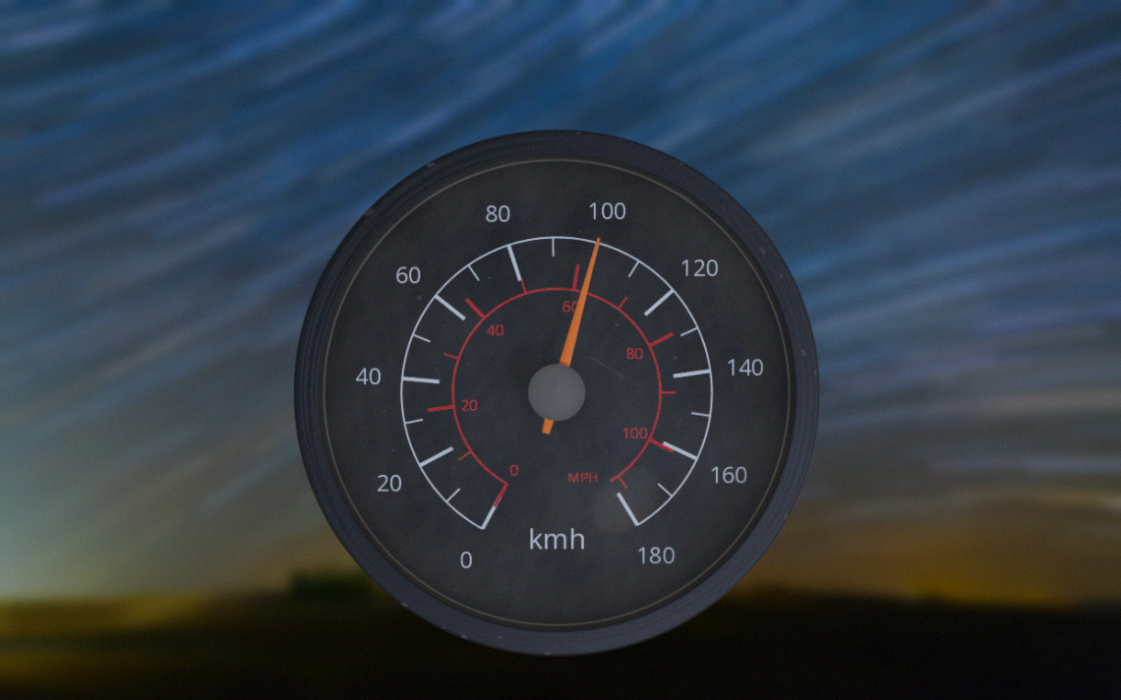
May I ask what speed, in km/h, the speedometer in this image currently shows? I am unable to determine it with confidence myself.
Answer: 100 km/h
